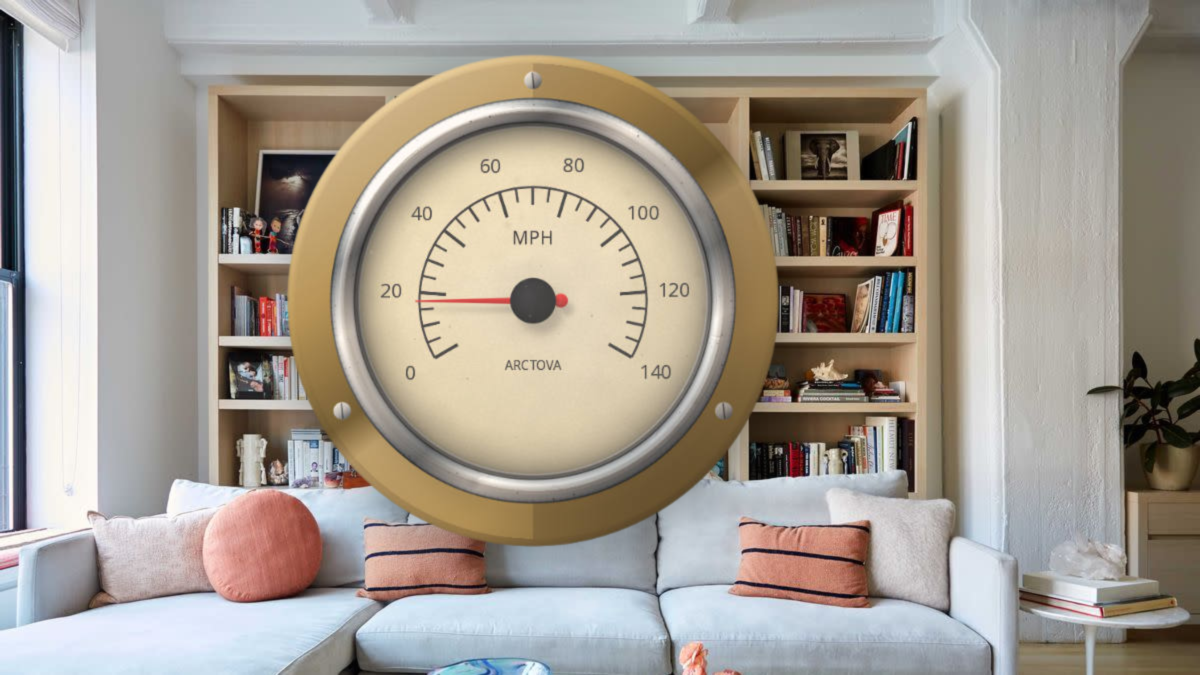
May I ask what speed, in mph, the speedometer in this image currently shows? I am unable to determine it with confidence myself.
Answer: 17.5 mph
